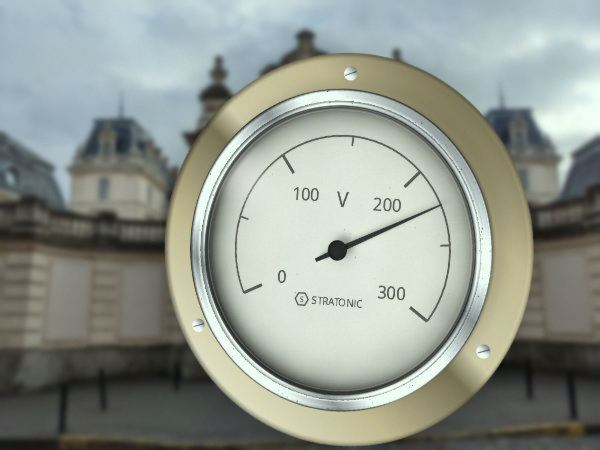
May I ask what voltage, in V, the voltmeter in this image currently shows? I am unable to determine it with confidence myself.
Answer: 225 V
